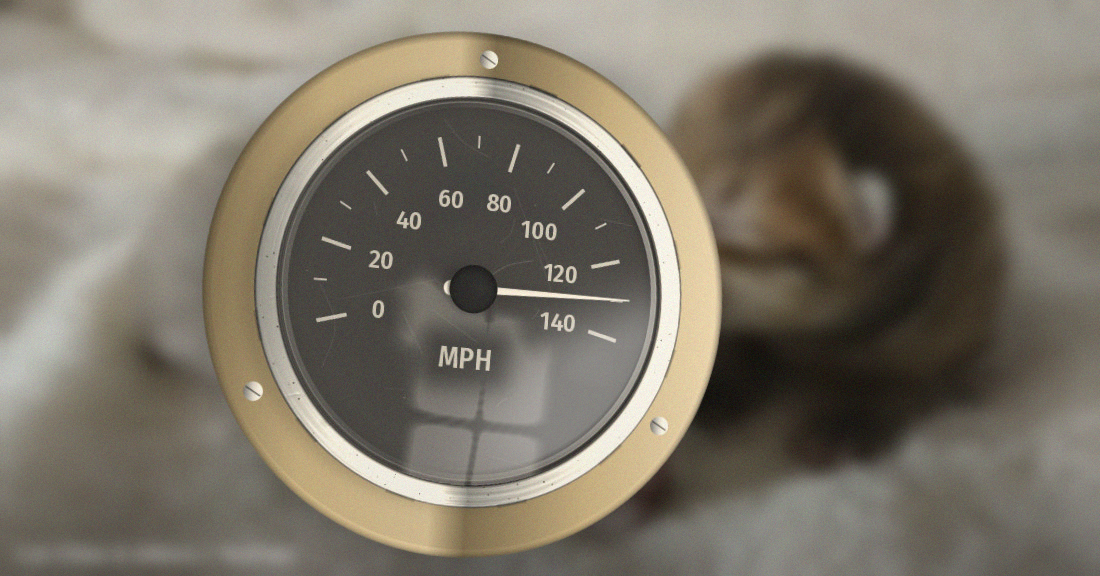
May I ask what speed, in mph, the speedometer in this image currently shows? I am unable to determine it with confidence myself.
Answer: 130 mph
